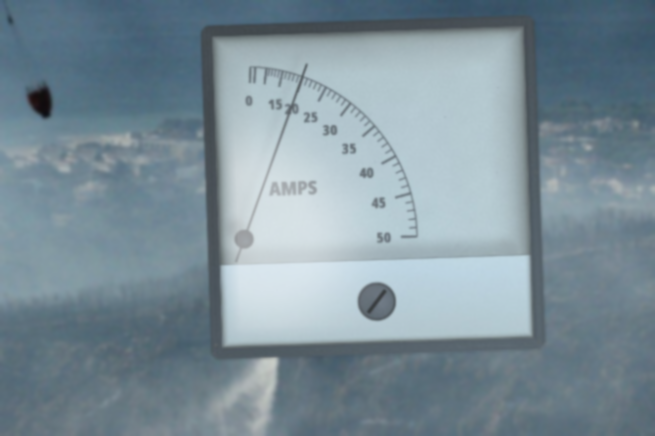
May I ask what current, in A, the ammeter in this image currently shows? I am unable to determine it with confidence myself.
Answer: 20 A
